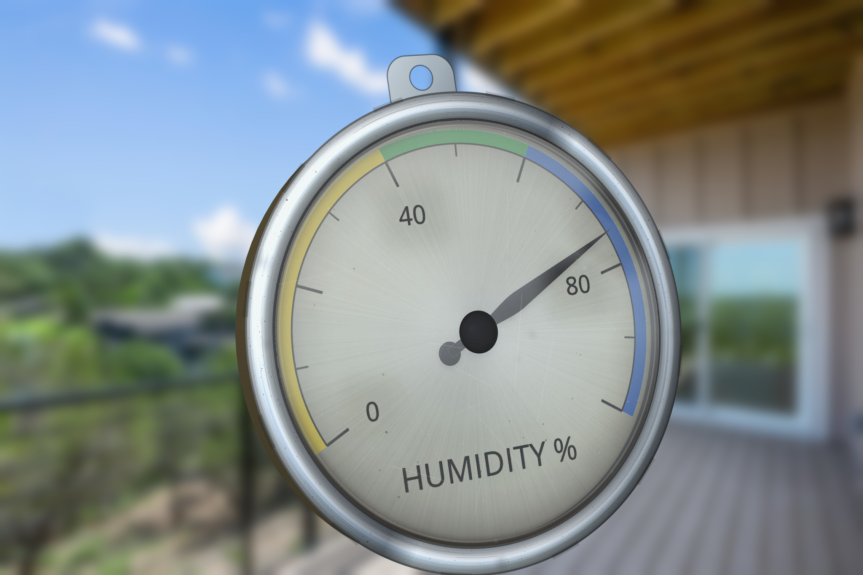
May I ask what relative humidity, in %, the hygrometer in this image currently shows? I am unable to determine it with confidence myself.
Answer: 75 %
